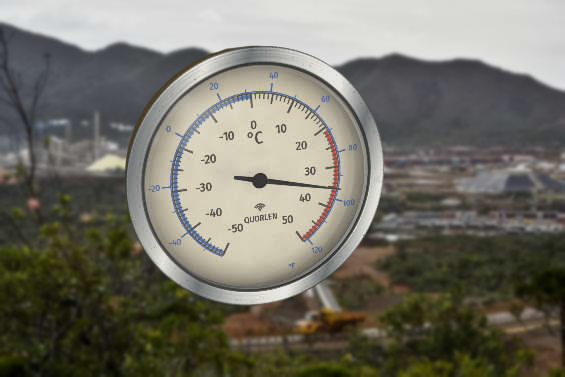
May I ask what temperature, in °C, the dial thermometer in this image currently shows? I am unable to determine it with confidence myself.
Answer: 35 °C
